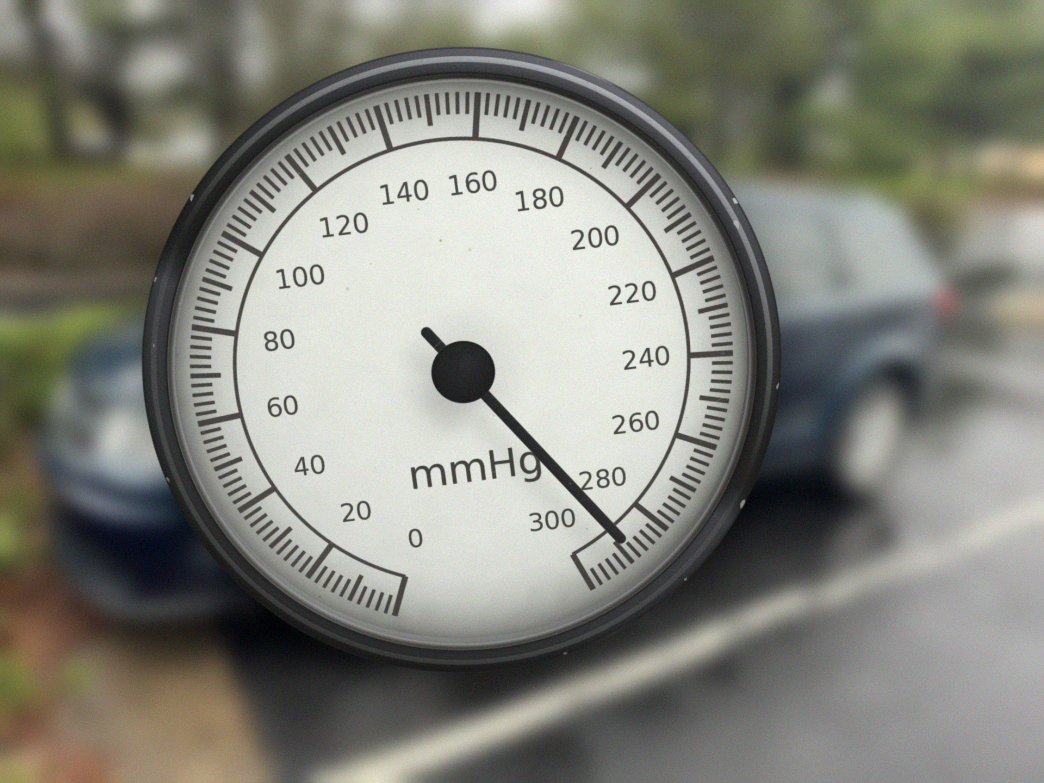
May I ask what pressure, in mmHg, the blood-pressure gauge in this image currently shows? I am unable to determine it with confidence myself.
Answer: 288 mmHg
